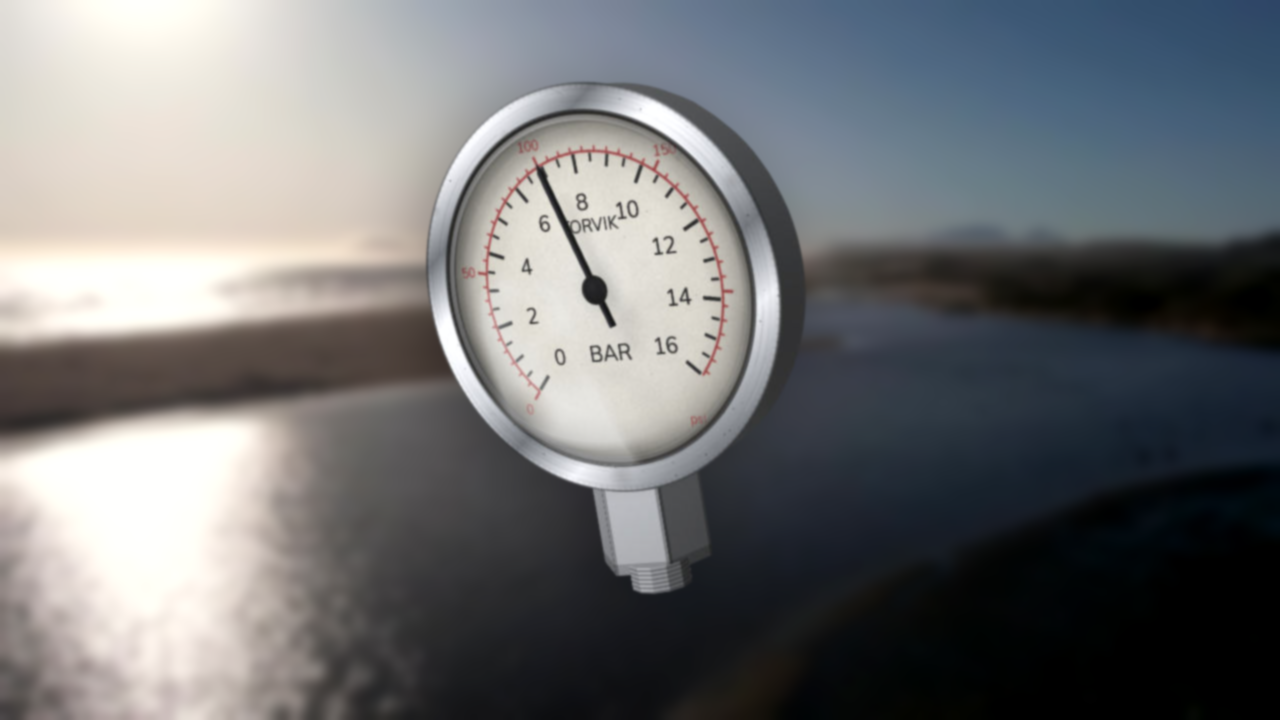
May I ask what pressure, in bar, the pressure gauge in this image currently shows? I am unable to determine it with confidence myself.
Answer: 7 bar
